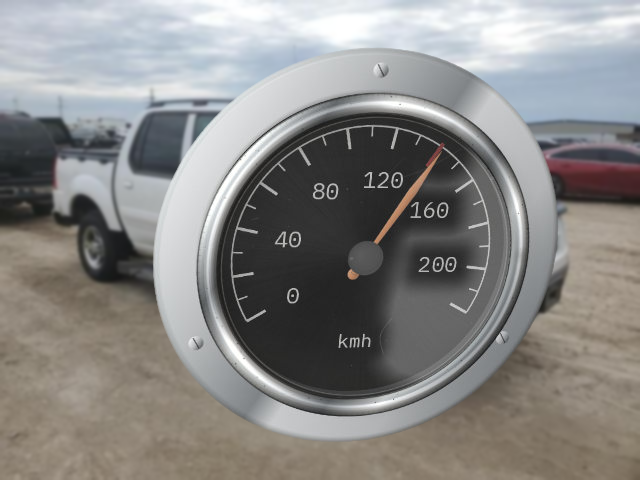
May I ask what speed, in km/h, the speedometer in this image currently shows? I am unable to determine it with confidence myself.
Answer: 140 km/h
